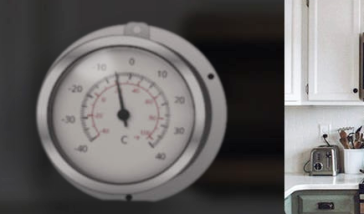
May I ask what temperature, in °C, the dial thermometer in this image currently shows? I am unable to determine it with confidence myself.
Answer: -5 °C
